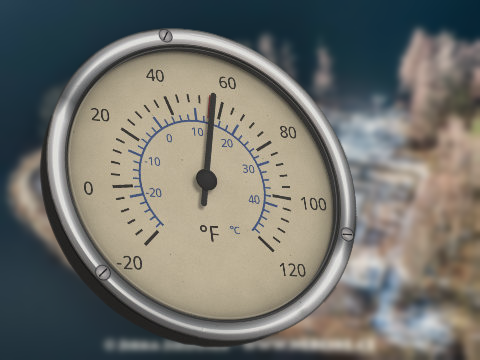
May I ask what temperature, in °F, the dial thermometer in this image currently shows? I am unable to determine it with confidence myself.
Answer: 56 °F
